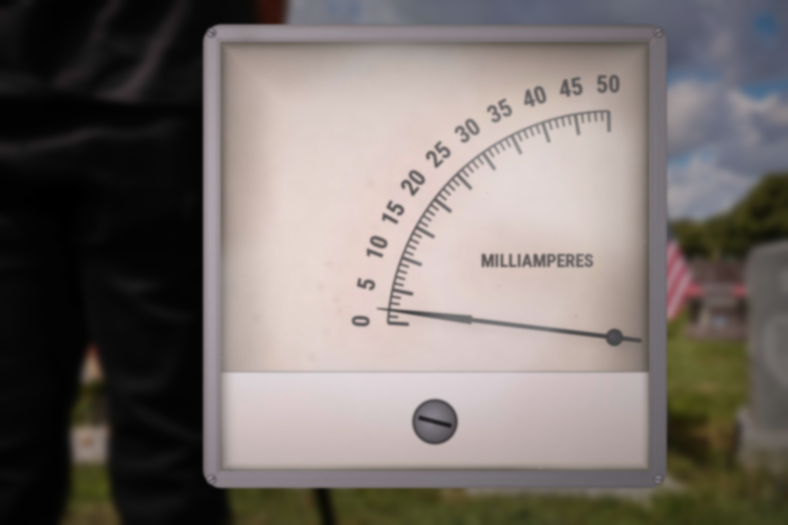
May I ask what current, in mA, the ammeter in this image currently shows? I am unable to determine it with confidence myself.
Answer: 2 mA
